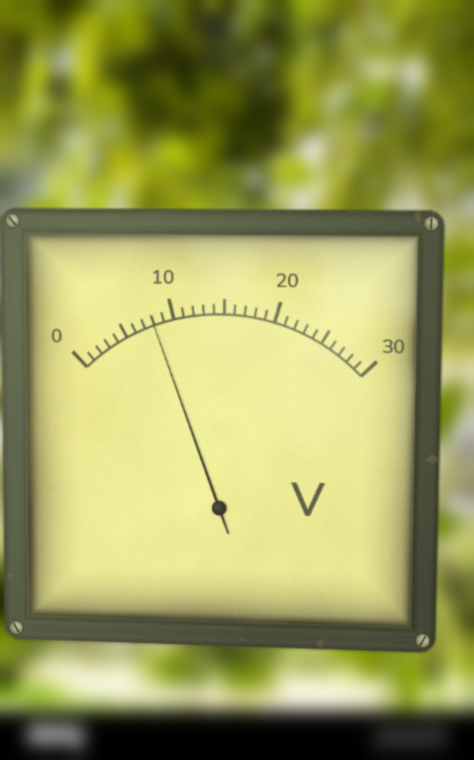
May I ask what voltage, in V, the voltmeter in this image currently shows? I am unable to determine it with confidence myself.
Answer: 8 V
